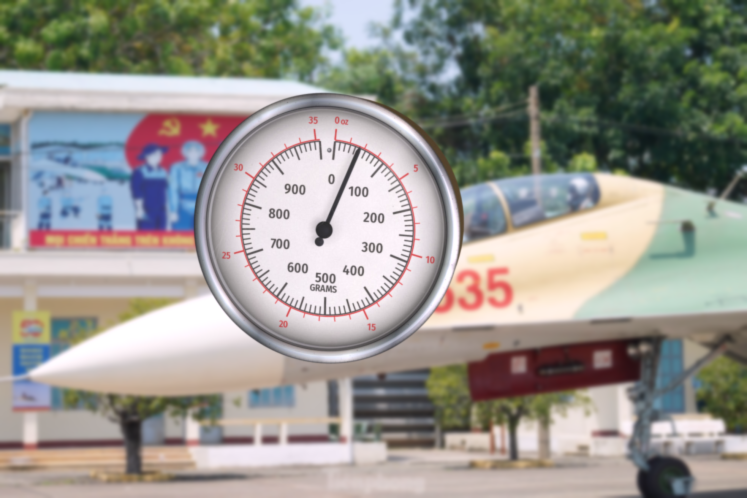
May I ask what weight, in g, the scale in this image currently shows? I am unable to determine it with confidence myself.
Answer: 50 g
